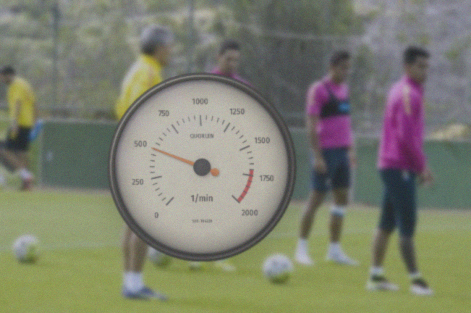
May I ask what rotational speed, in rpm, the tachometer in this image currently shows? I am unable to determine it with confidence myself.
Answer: 500 rpm
